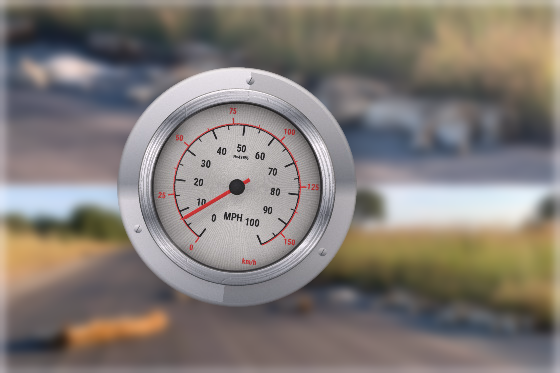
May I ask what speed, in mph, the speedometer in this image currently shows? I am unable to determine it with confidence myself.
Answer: 7.5 mph
